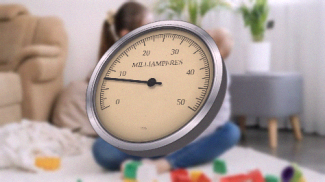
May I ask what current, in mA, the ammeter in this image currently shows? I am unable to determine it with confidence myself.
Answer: 7.5 mA
